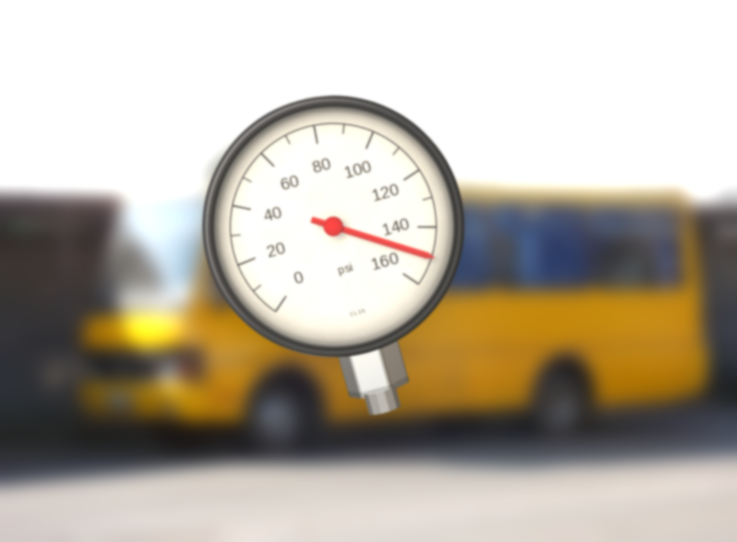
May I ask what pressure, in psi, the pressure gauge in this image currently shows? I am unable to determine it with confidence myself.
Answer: 150 psi
